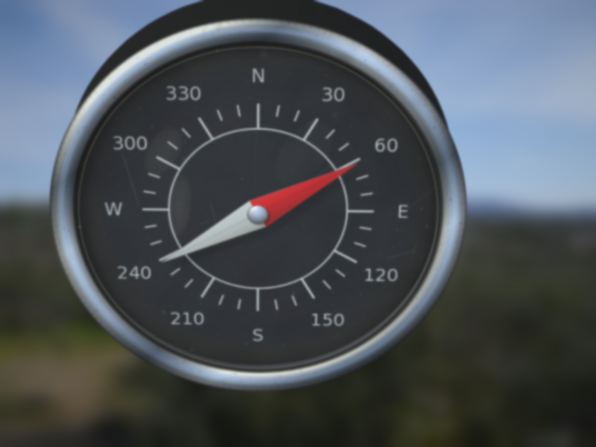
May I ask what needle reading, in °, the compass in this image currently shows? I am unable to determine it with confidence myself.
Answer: 60 °
